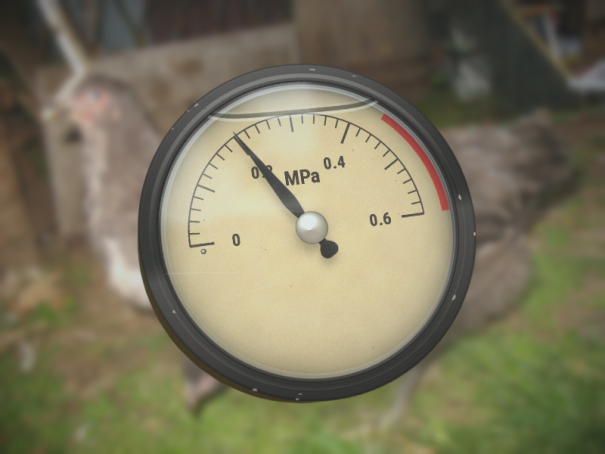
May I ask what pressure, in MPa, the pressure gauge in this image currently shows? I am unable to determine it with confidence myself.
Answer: 0.2 MPa
